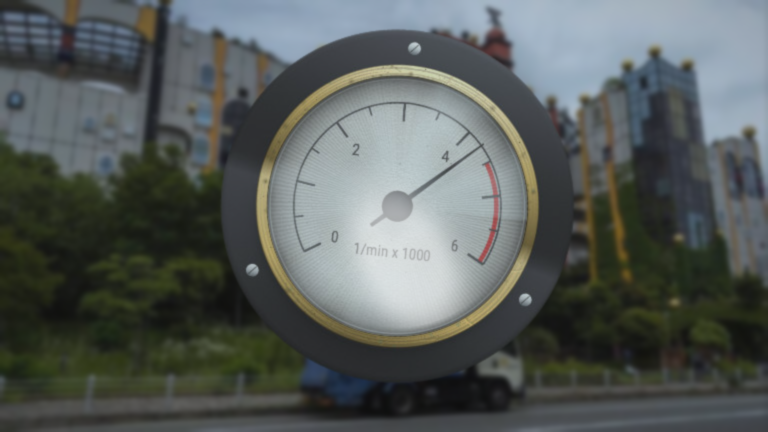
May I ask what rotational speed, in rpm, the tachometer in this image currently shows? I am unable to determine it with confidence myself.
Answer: 4250 rpm
